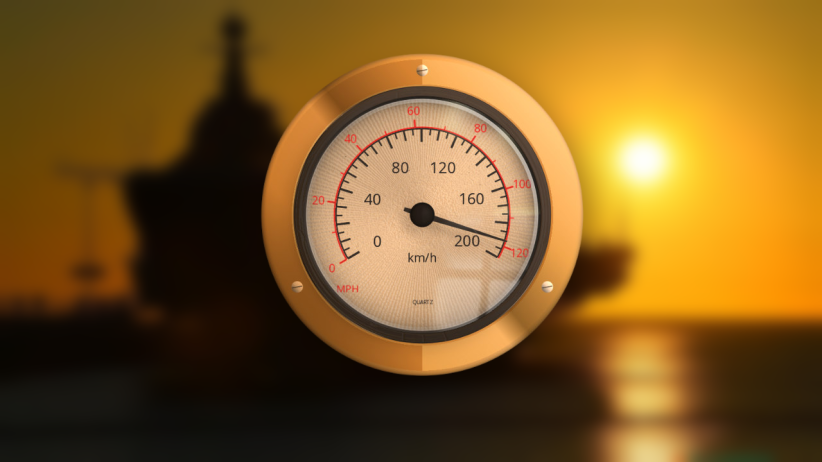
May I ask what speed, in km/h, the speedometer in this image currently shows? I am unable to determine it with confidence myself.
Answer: 190 km/h
